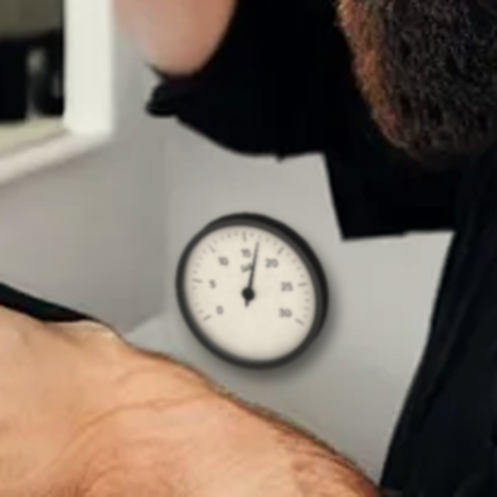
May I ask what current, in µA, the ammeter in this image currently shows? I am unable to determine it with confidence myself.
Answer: 17 µA
